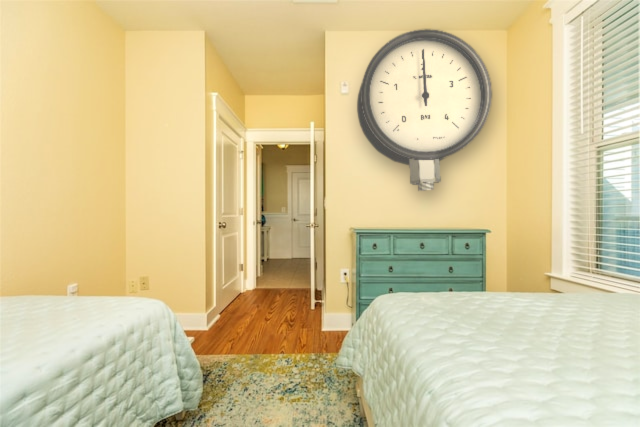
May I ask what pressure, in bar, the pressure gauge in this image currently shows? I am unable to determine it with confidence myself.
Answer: 2 bar
